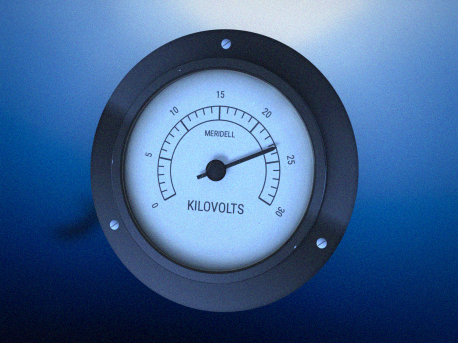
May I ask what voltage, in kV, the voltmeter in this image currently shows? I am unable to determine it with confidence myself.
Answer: 23.5 kV
